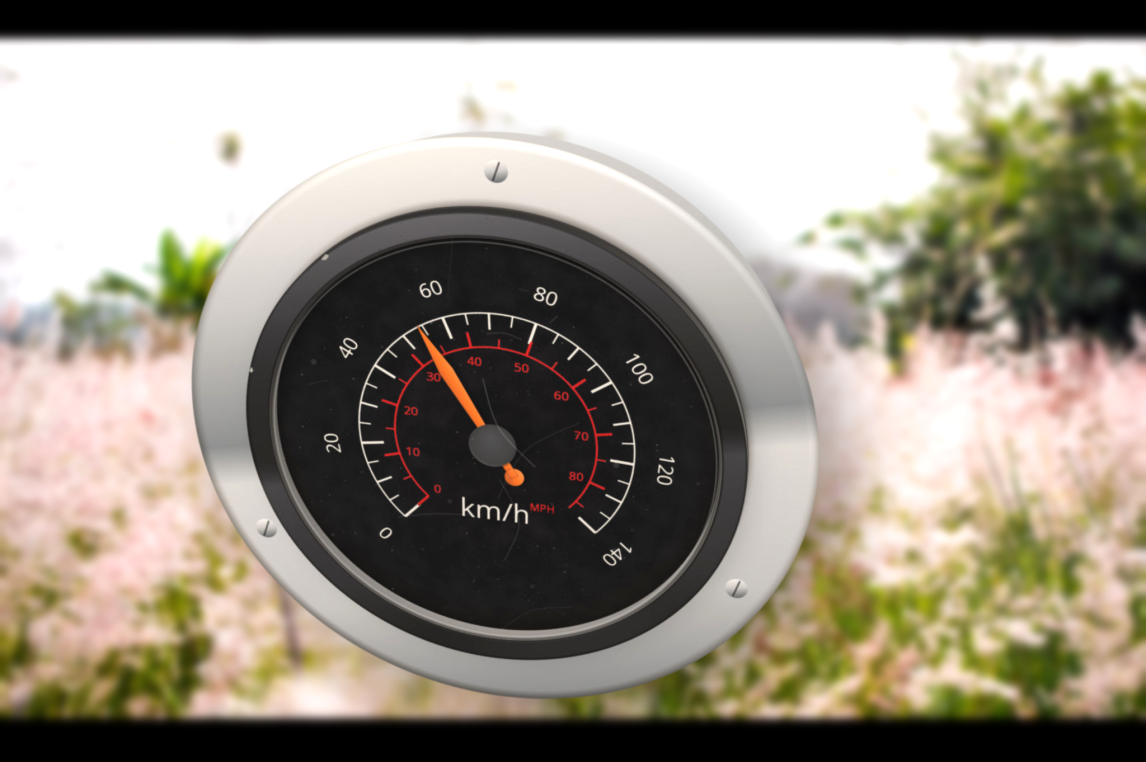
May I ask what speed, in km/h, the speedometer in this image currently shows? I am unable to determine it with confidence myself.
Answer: 55 km/h
